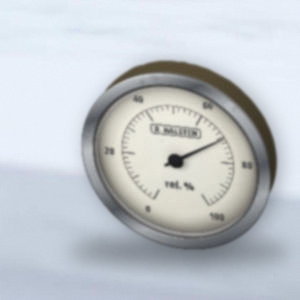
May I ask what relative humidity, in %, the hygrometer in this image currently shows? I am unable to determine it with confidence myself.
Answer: 70 %
